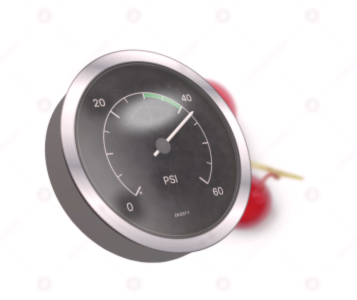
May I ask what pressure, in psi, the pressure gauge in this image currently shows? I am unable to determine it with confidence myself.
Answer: 42.5 psi
